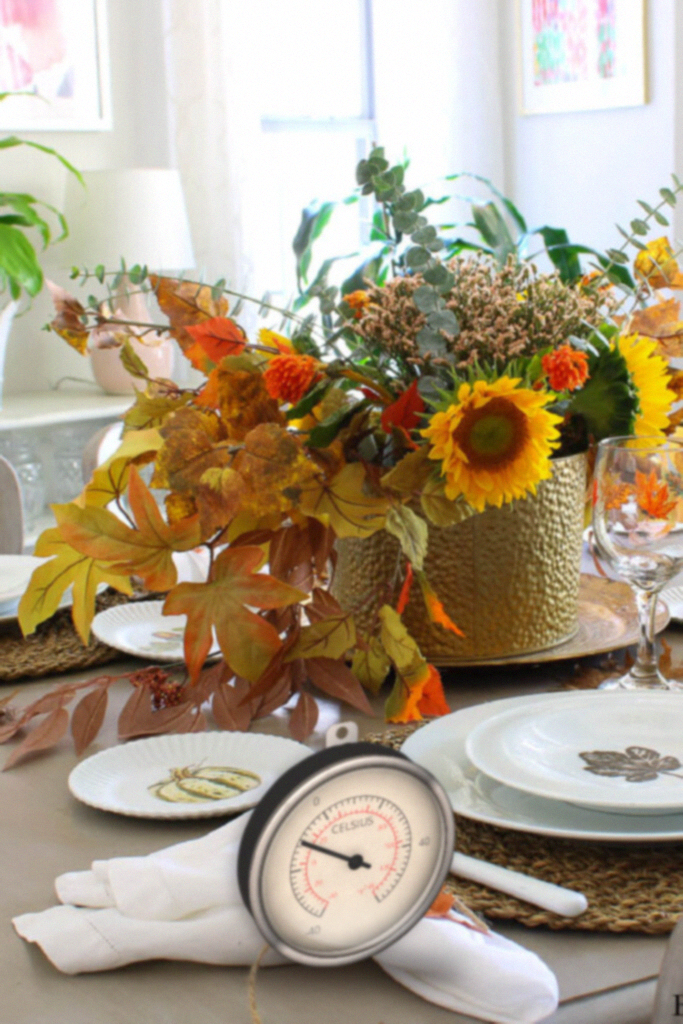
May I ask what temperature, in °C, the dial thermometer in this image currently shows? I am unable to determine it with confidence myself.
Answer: -10 °C
